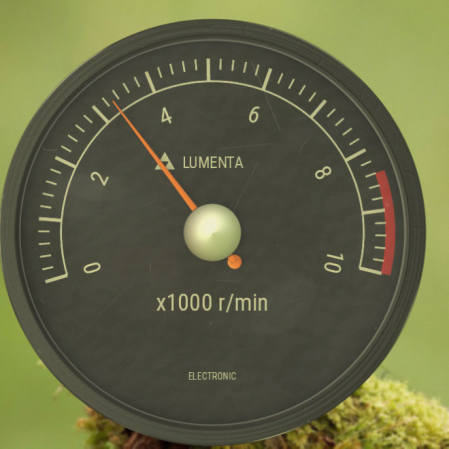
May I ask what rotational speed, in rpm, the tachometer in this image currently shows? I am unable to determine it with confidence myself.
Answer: 3300 rpm
